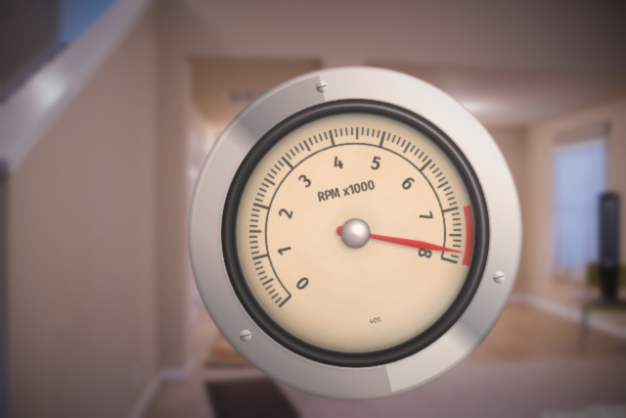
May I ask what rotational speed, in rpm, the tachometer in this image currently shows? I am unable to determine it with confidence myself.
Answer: 7800 rpm
